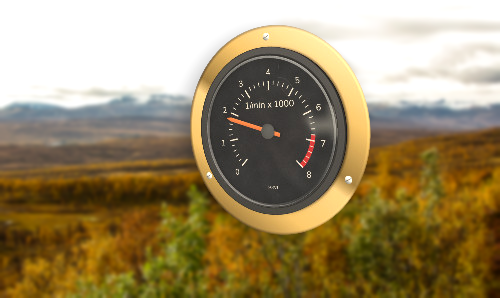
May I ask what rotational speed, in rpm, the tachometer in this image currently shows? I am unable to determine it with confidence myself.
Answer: 1800 rpm
